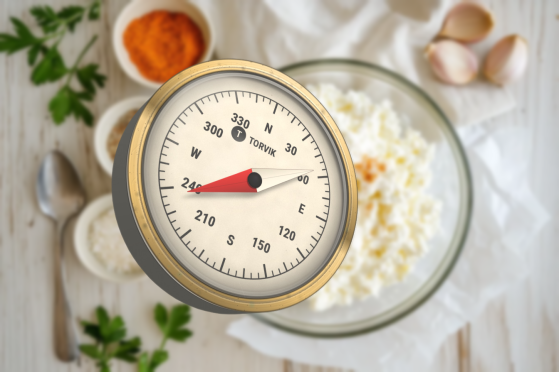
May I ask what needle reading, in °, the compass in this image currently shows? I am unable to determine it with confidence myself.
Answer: 235 °
